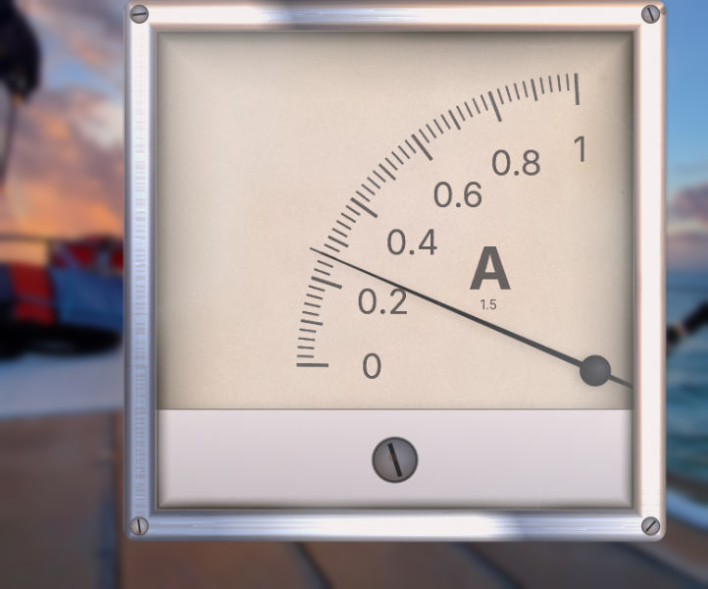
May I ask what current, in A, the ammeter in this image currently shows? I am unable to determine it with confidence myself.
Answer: 0.26 A
